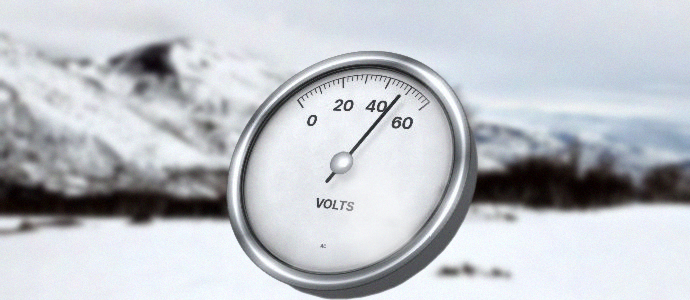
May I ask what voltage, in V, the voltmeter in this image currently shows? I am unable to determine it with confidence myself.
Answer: 50 V
